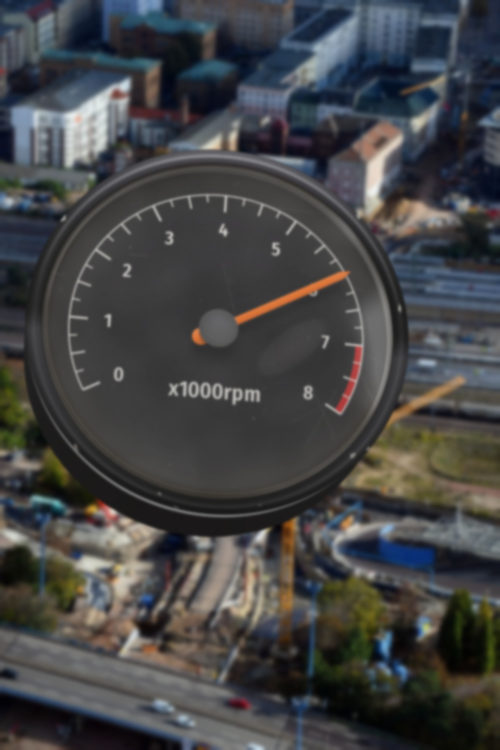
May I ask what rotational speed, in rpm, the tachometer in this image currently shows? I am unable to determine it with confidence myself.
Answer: 6000 rpm
